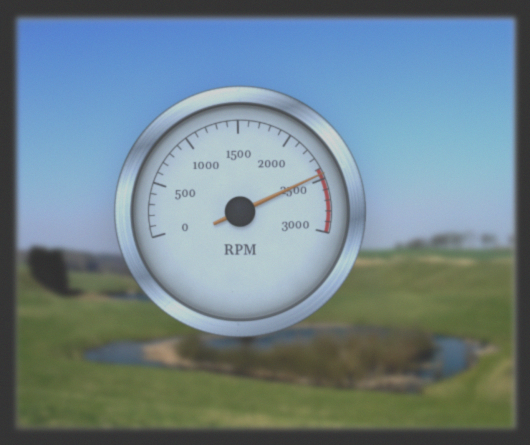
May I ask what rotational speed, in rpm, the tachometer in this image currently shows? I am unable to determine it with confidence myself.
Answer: 2450 rpm
